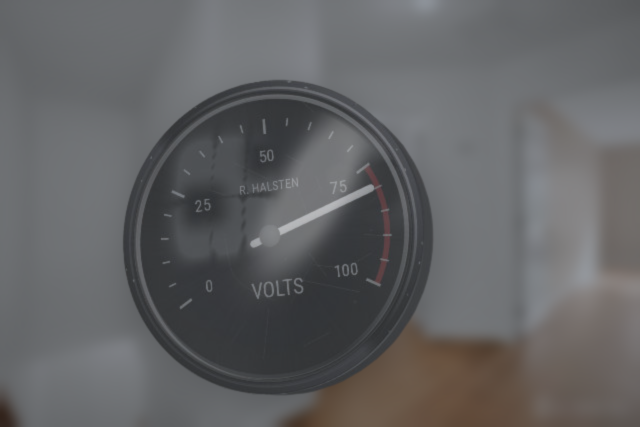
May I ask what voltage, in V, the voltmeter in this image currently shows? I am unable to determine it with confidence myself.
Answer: 80 V
